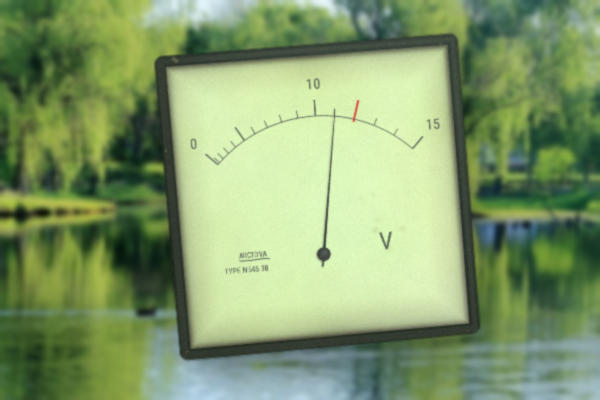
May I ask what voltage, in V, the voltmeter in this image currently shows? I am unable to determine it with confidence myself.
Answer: 11 V
